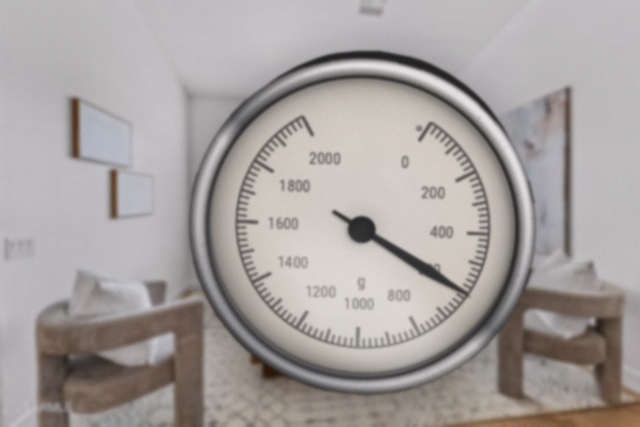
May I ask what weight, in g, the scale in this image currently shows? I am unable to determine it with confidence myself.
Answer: 600 g
